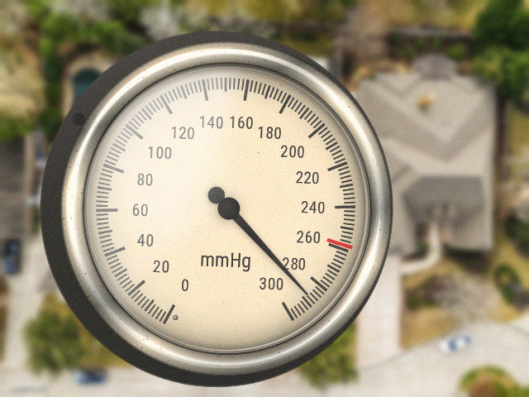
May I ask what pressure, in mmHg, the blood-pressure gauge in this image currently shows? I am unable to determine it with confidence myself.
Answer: 288 mmHg
